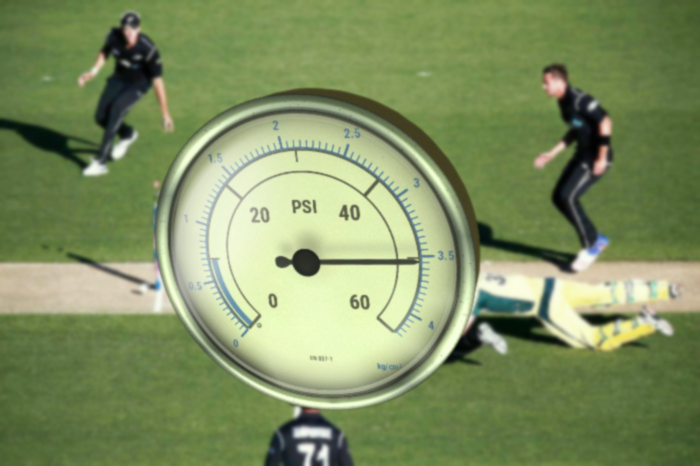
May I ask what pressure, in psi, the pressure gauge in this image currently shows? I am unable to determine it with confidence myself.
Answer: 50 psi
